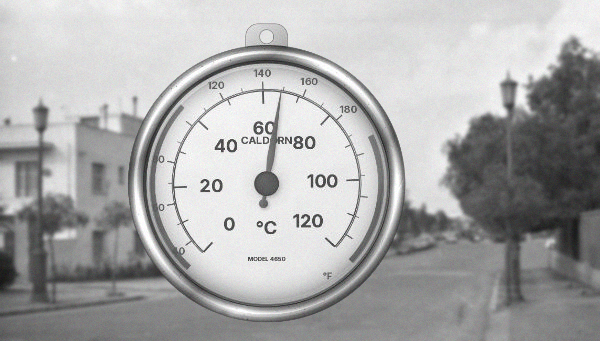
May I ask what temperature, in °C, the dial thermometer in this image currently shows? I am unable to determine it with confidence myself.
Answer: 65 °C
